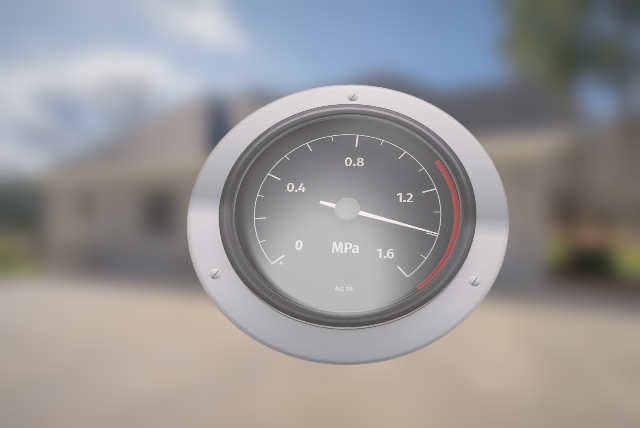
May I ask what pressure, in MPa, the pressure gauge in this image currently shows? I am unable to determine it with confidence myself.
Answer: 1.4 MPa
